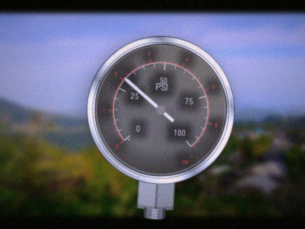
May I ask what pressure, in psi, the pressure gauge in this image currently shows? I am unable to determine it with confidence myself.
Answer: 30 psi
